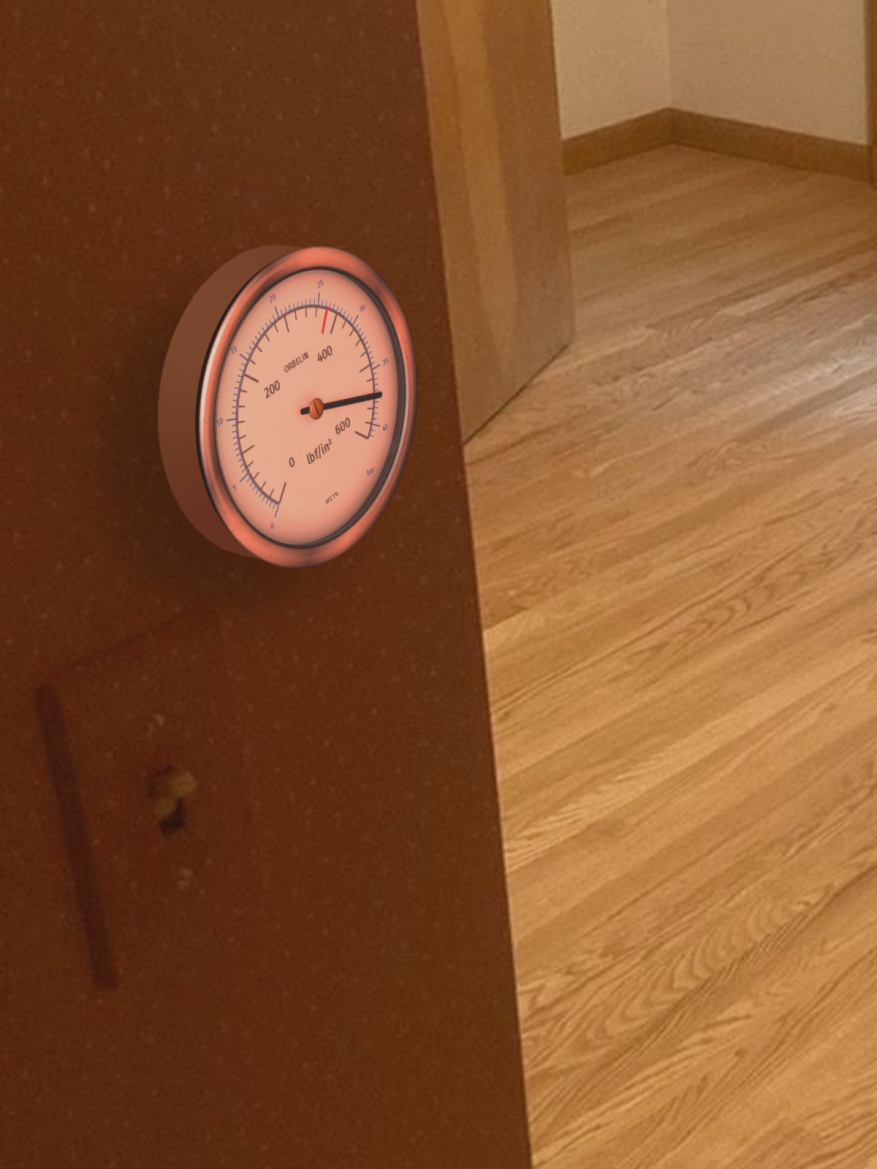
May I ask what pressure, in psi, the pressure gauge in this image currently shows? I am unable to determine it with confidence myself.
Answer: 540 psi
